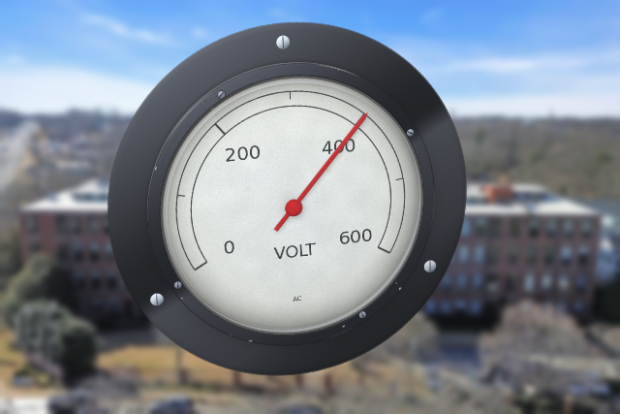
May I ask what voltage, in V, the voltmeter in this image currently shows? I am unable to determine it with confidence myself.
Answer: 400 V
